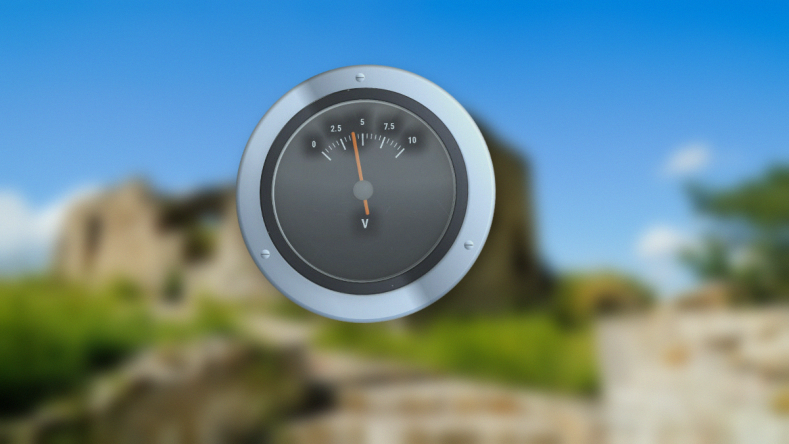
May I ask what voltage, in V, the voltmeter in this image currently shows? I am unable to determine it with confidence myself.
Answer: 4 V
